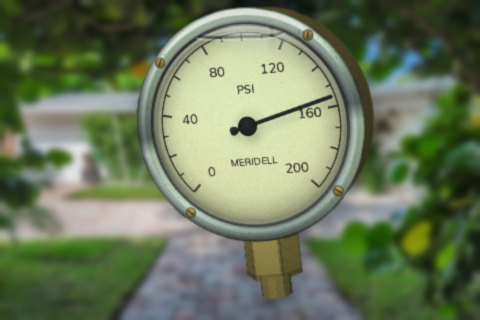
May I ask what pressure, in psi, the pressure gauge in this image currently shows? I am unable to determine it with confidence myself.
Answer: 155 psi
